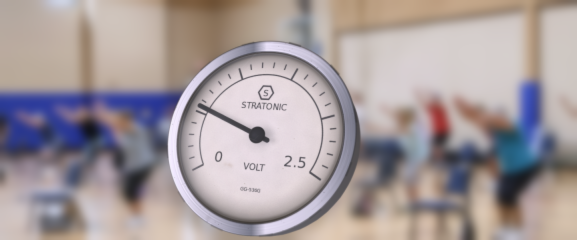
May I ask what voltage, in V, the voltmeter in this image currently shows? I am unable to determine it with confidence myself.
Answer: 0.55 V
